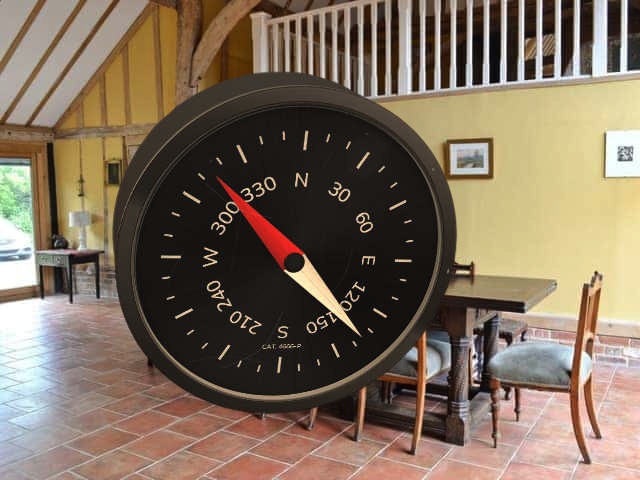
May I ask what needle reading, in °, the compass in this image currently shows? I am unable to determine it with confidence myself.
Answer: 315 °
